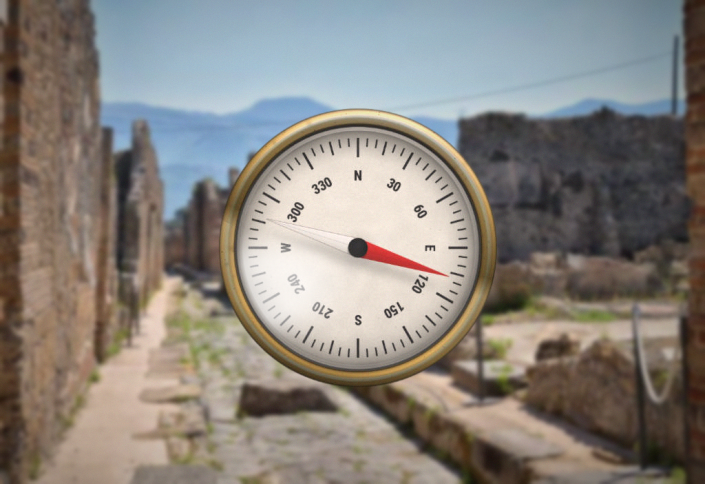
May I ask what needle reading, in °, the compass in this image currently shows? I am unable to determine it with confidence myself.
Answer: 107.5 °
